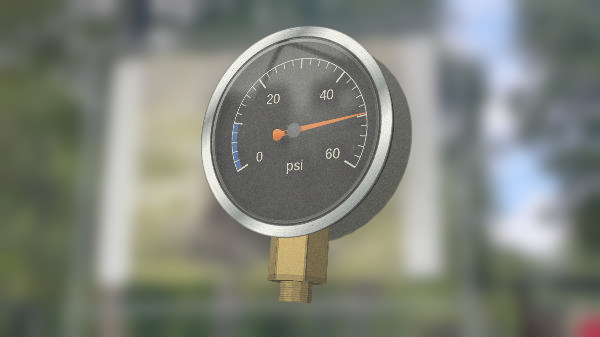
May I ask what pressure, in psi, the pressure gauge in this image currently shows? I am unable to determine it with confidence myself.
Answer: 50 psi
